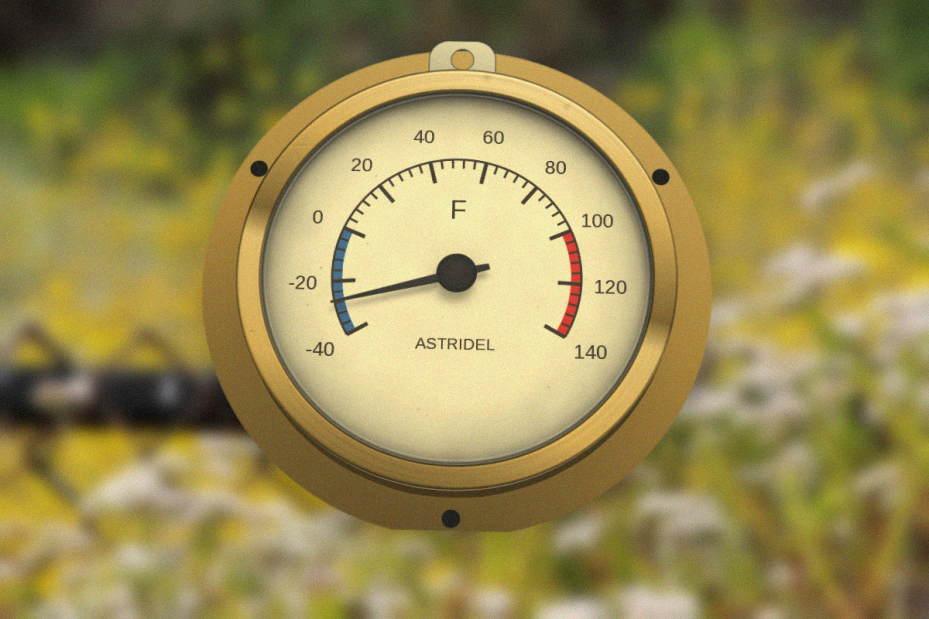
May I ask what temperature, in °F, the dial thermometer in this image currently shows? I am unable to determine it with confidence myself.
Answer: -28 °F
